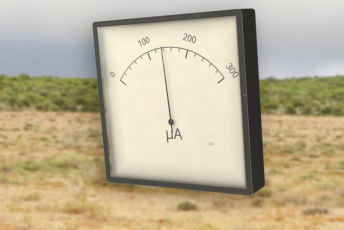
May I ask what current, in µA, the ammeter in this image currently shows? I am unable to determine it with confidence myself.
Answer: 140 µA
